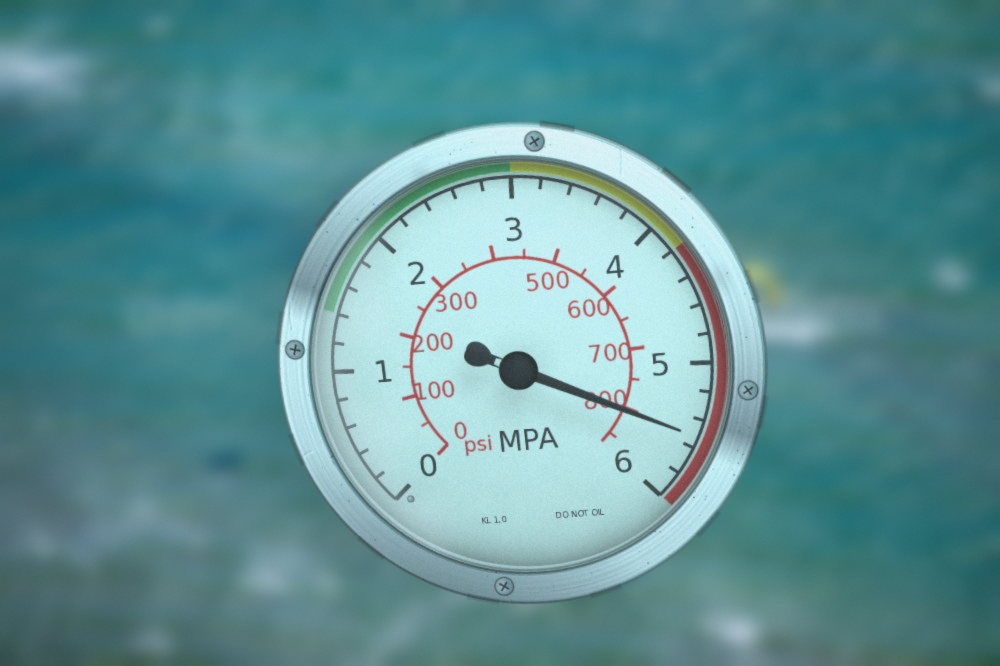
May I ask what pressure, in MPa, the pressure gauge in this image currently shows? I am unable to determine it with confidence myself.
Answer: 5.5 MPa
